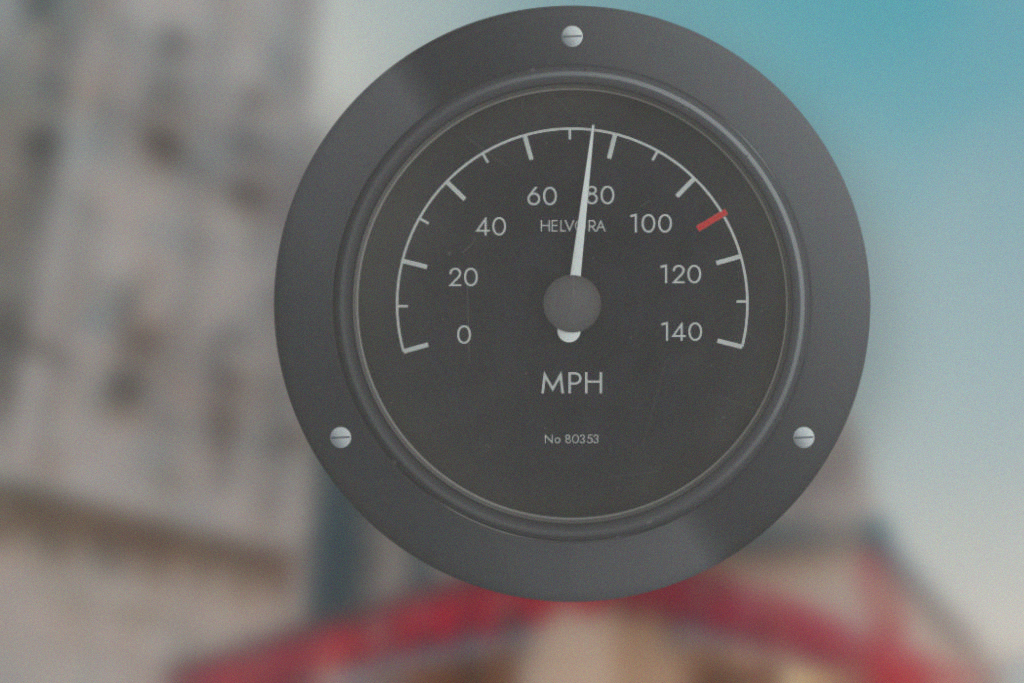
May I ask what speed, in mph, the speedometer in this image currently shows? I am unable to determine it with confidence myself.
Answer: 75 mph
